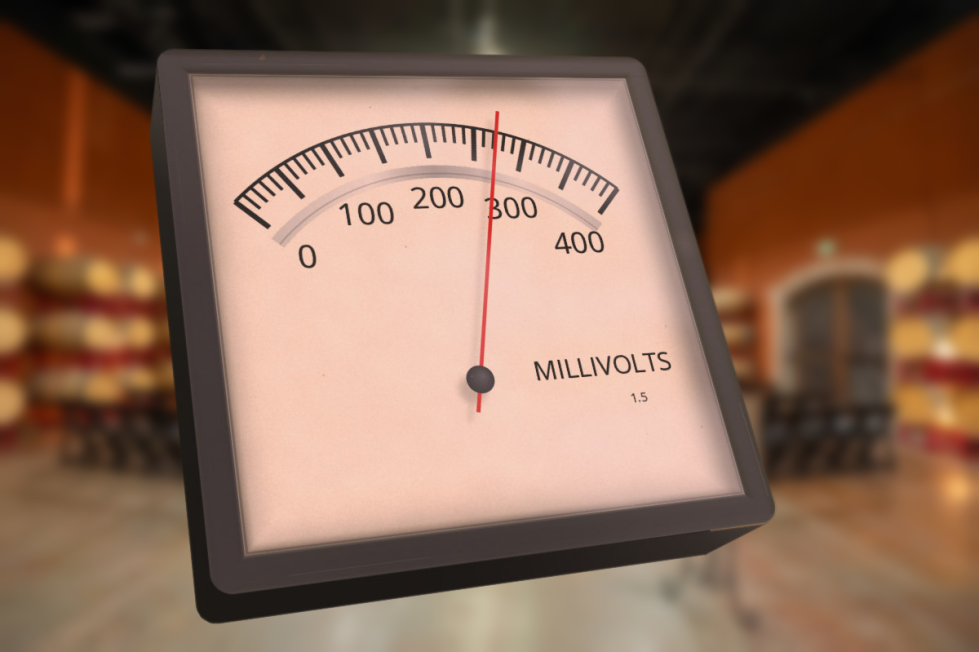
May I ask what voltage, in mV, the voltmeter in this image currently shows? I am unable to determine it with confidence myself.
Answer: 270 mV
